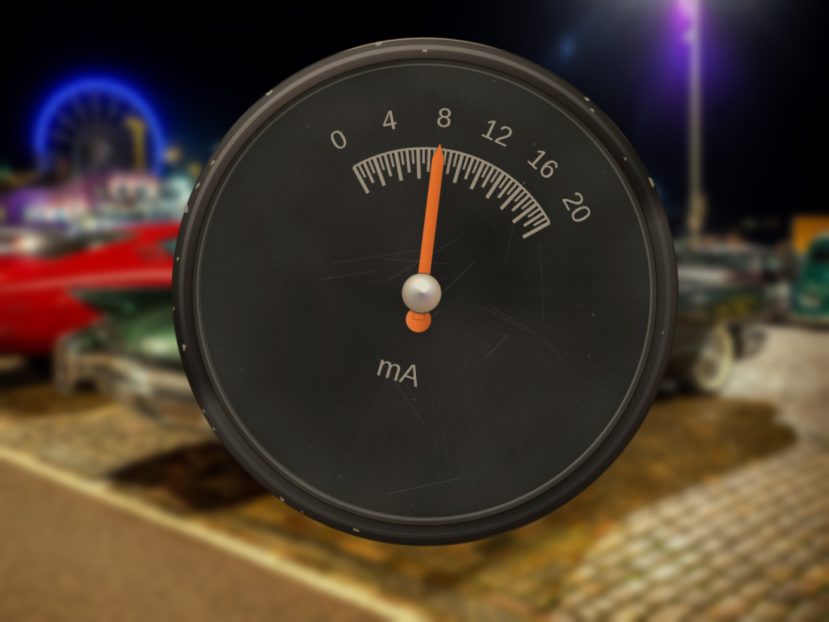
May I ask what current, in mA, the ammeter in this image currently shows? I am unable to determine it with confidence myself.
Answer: 8 mA
